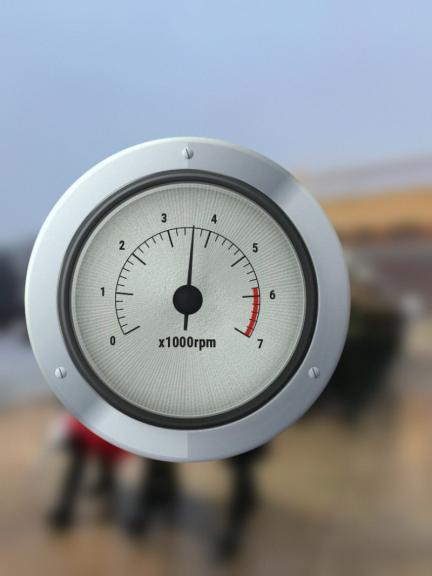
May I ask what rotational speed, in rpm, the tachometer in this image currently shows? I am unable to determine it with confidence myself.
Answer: 3600 rpm
